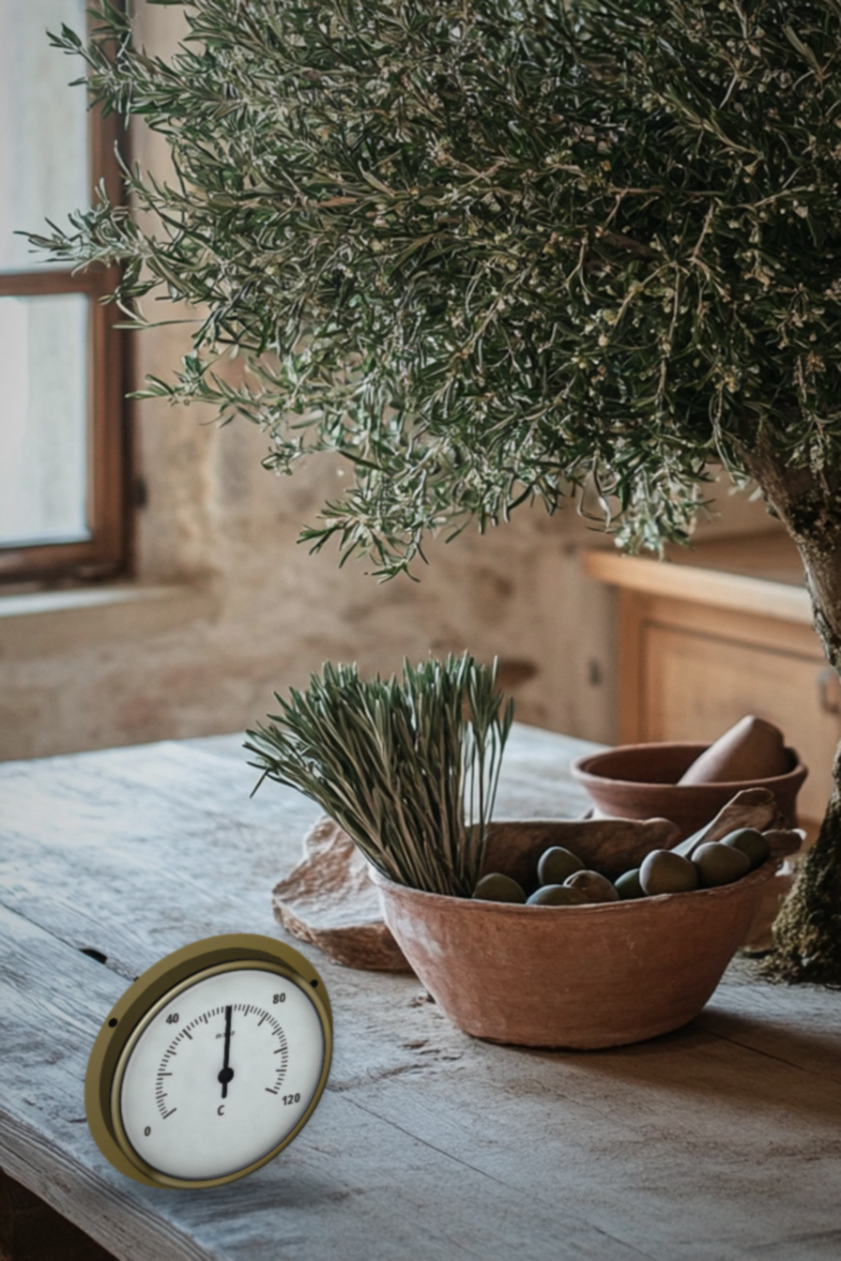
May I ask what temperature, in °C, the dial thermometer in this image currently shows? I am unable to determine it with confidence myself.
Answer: 60 °C
